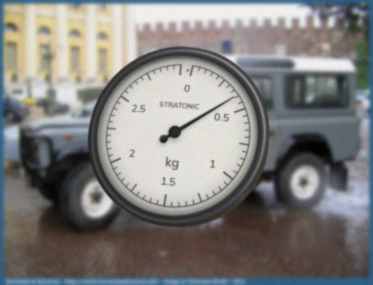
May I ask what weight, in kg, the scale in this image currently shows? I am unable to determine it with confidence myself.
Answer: 0.4 kg
